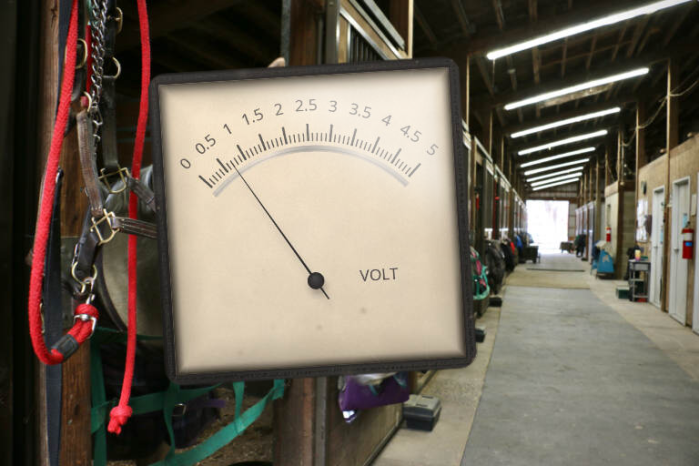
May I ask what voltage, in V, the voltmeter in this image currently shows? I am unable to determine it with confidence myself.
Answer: 0.7 V
